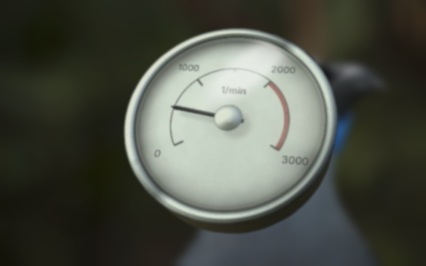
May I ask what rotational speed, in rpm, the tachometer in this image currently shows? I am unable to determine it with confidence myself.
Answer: 500 rpm
